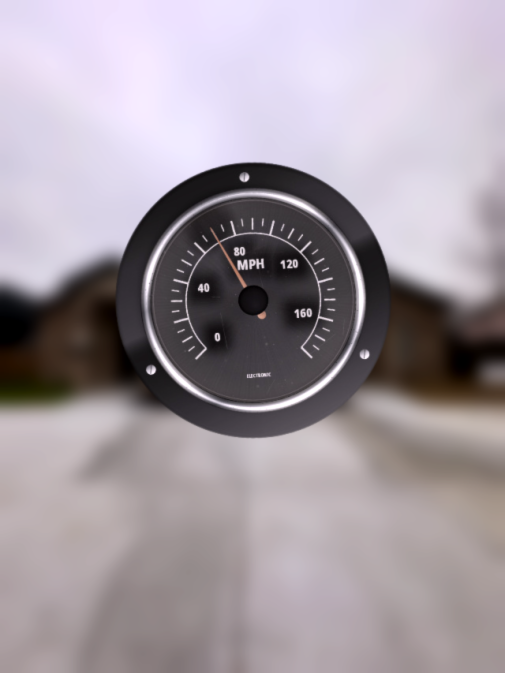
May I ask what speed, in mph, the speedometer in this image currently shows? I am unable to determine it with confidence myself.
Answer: 70 mph
